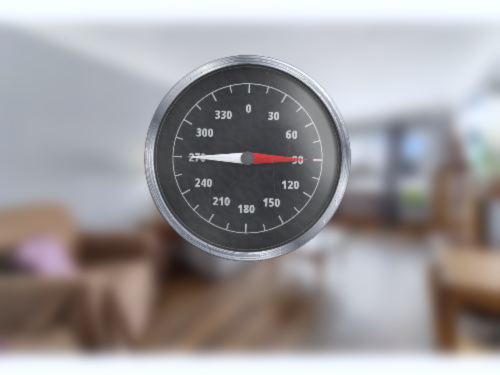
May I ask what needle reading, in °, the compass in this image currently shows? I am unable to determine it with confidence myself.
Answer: 90 °
